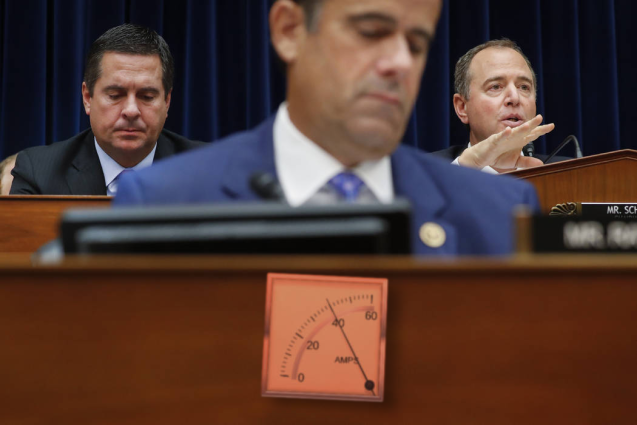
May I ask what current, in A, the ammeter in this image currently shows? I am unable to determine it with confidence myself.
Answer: 40 A
